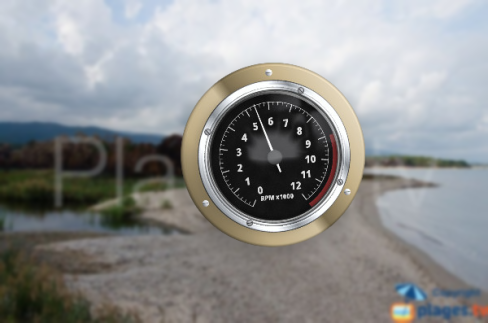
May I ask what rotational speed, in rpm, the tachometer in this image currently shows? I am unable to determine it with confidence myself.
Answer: 5400 rpm
